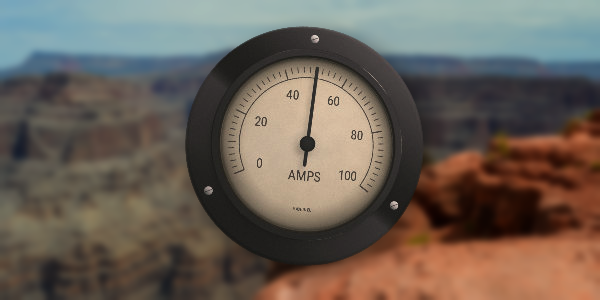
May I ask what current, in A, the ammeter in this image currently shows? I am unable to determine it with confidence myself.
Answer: 50 A
